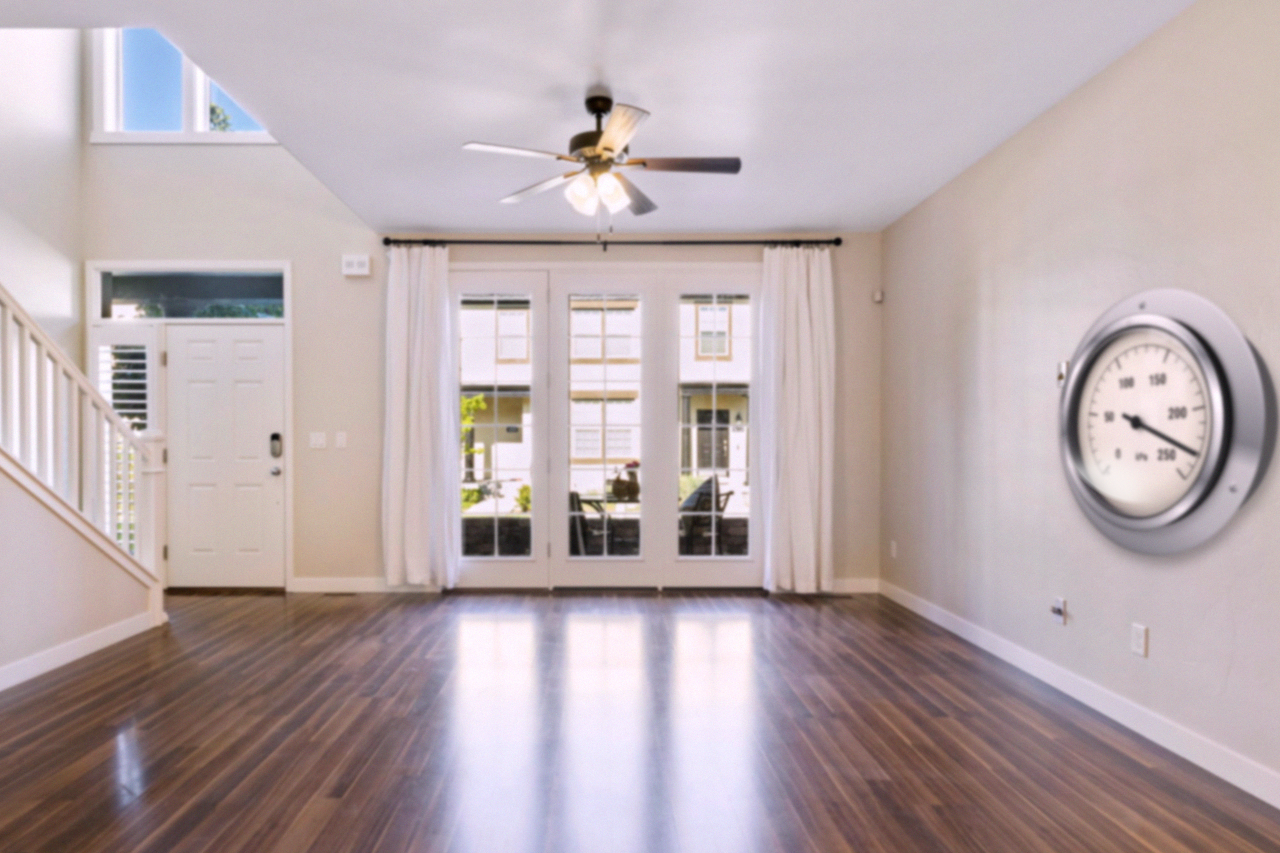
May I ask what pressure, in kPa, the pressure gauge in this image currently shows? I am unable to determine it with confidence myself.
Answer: 230 kPa
